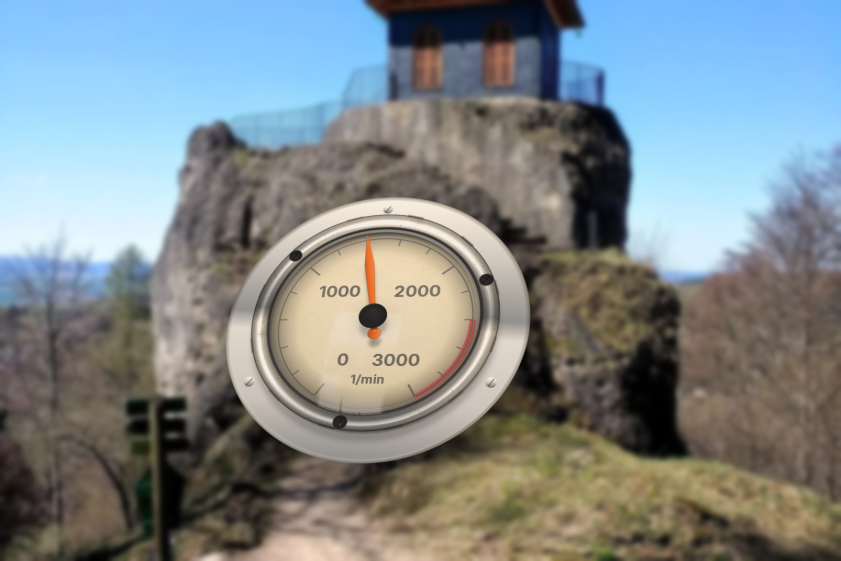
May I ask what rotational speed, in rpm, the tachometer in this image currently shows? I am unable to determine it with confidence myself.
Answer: 1400 rpm
